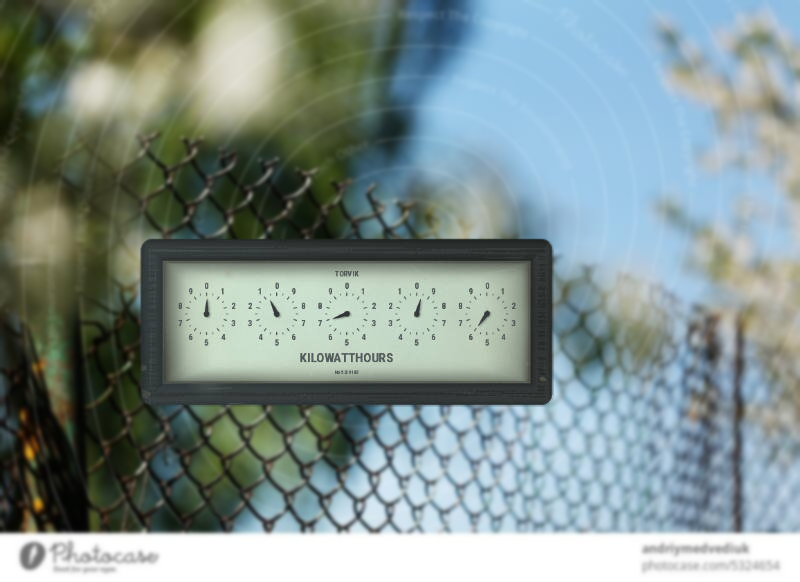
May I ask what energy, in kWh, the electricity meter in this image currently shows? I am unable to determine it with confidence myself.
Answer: 696 kWh
